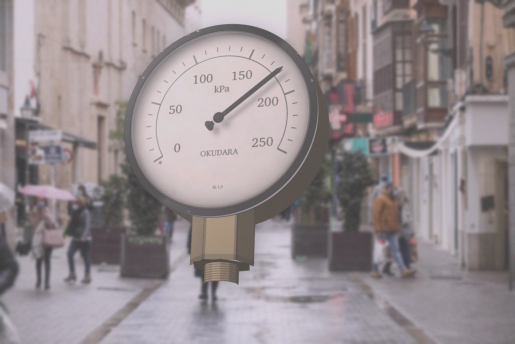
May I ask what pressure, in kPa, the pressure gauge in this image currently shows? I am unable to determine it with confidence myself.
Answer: 180 kPa
